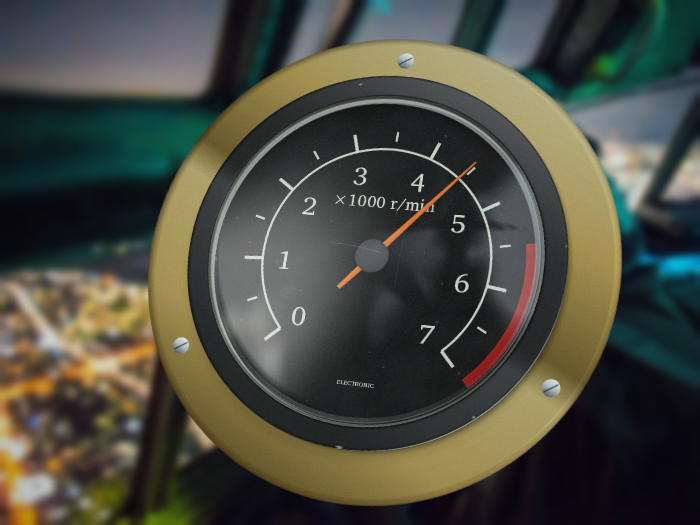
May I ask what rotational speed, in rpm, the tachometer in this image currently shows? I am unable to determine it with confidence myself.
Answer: 4500 rpm
